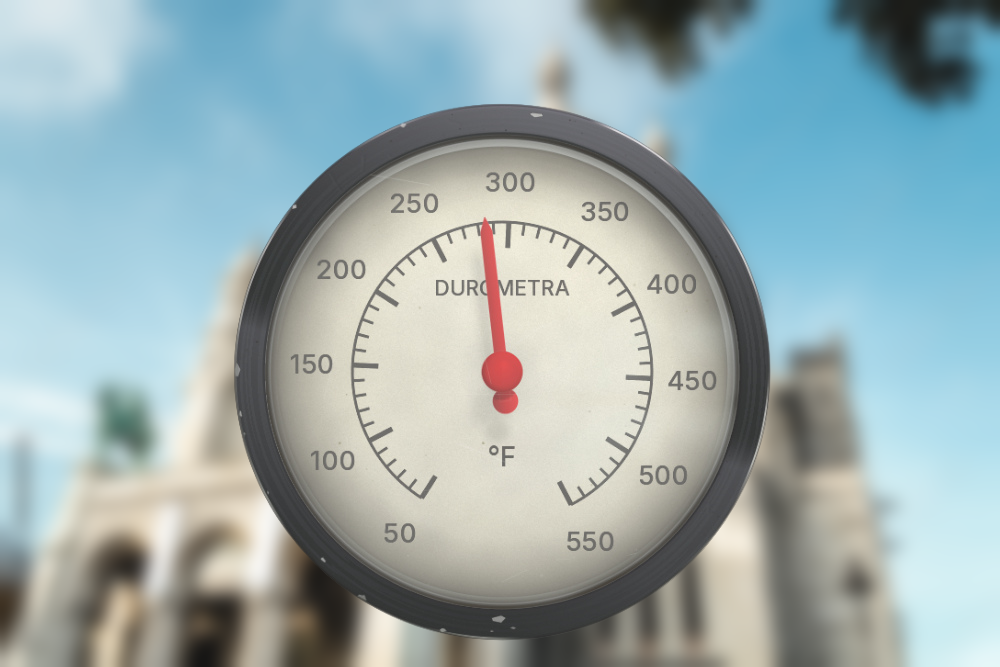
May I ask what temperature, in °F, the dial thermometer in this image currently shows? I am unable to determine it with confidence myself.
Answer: 285 °F
